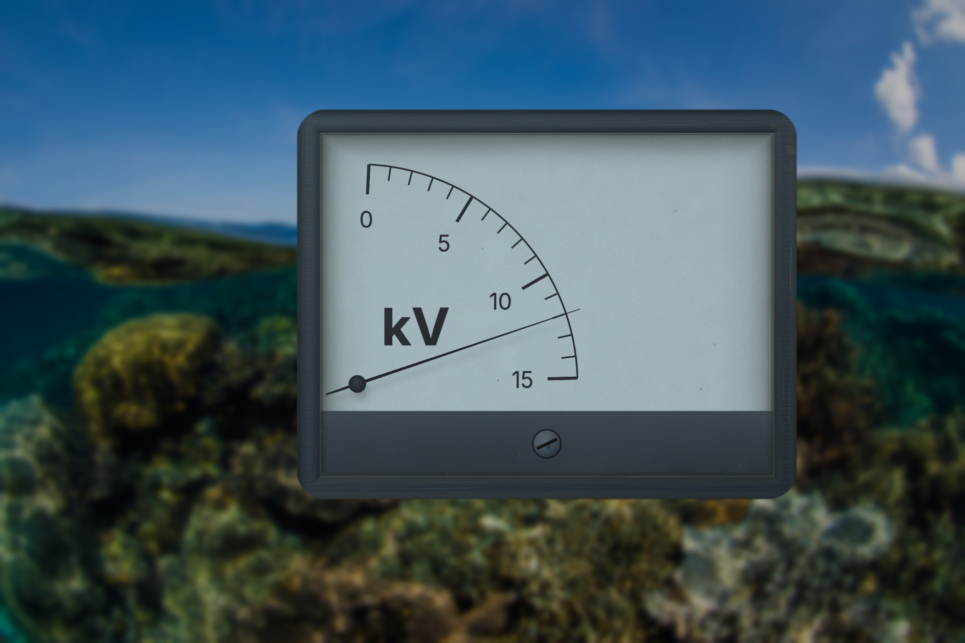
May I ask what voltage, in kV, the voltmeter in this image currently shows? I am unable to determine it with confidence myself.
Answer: 12 kV
